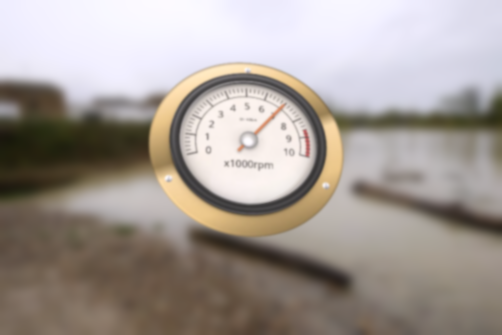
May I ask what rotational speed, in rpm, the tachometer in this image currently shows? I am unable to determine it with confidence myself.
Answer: 7000 rpm
